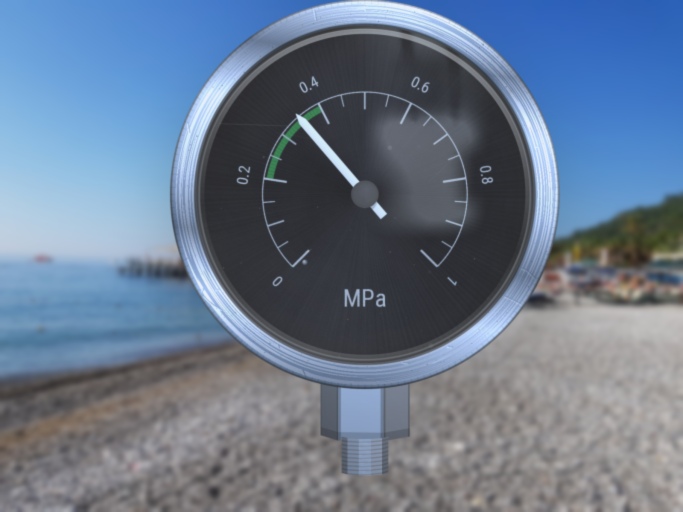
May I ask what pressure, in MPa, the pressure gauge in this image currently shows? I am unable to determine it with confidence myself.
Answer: 0.35 MPa
